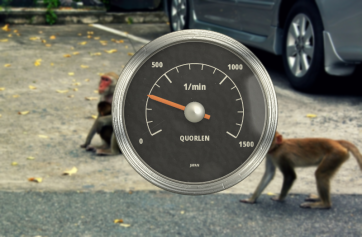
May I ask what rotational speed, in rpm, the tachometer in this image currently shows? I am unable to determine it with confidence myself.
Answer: 300 rpm
